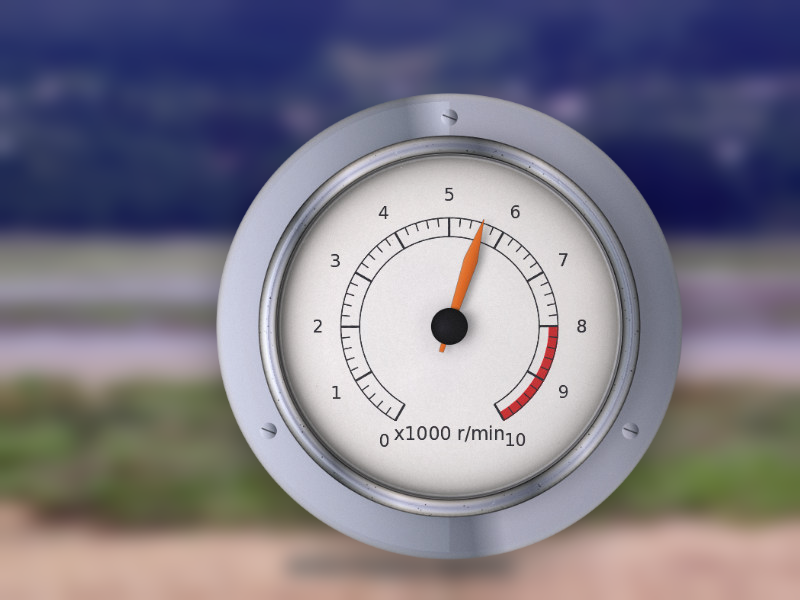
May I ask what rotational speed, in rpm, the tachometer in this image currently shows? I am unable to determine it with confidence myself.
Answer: 5600 rpm
